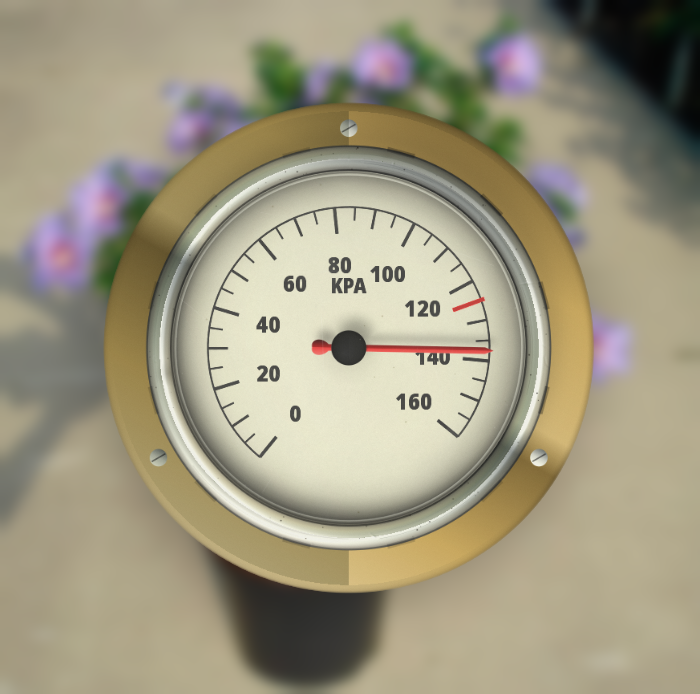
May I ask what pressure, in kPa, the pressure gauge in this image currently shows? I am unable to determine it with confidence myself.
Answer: 137.5 kPa
